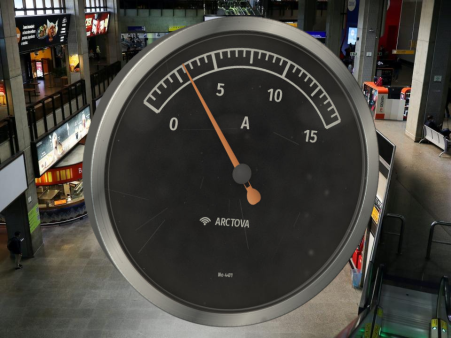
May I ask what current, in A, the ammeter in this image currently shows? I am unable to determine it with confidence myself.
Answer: 3 A
